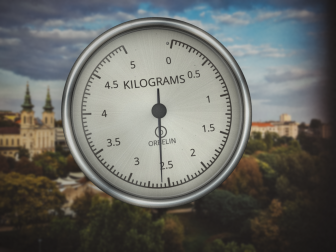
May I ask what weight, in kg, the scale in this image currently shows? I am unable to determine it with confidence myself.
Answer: 2.6 kg
